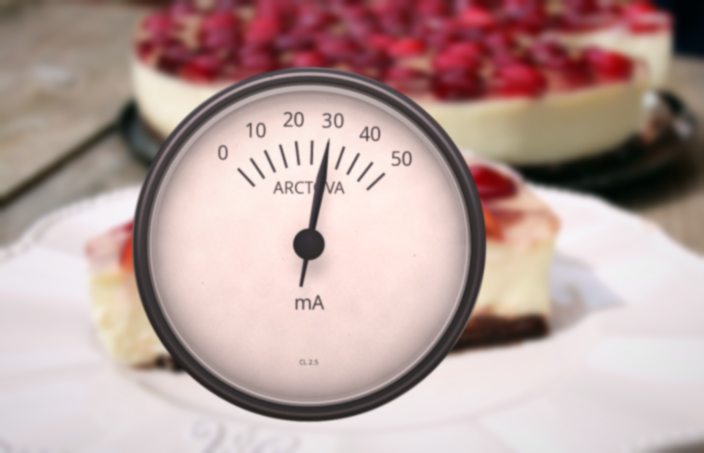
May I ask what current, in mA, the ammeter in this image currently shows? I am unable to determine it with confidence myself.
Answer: 30 mA
